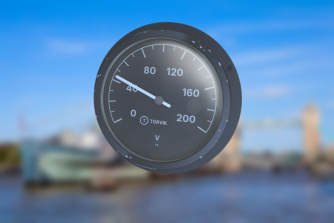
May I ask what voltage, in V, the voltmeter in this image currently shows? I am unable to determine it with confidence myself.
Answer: 45 V
